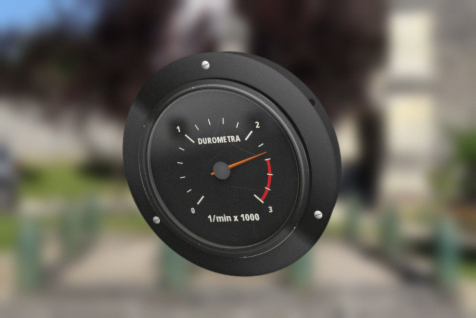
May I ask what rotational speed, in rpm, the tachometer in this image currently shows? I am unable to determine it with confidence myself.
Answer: 2300 rpm
